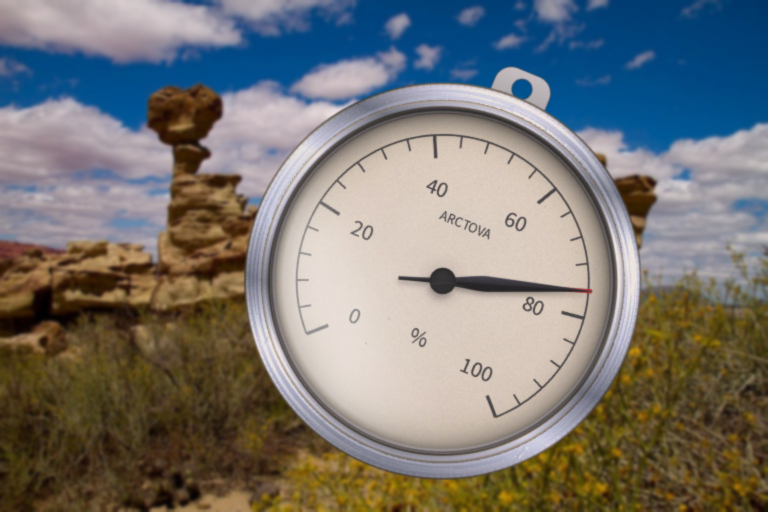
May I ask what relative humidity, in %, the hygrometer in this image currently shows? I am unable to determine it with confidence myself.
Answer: 76 %
